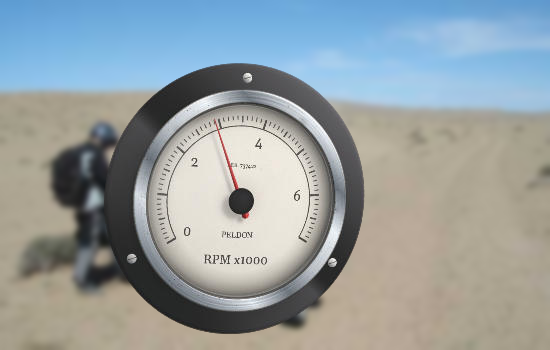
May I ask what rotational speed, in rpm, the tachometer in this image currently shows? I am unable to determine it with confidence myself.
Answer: 2900 rpm
